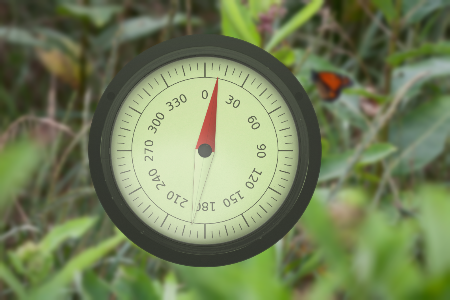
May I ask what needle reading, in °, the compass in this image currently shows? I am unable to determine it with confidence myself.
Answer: 10 °
